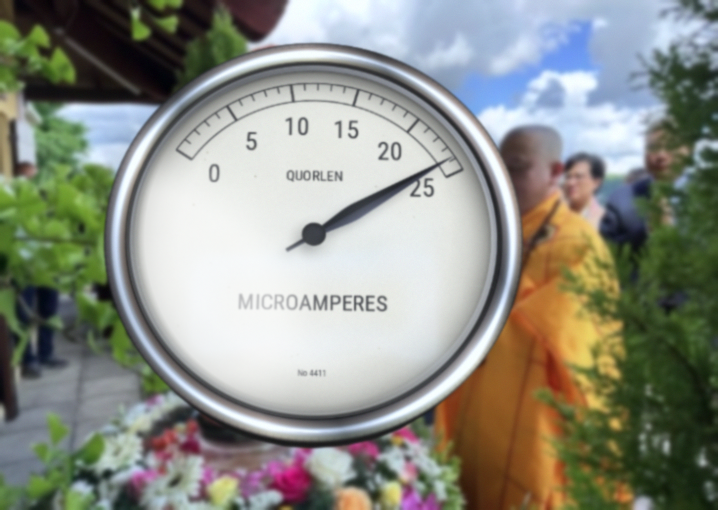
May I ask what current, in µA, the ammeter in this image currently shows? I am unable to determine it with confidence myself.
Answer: 24 µA
